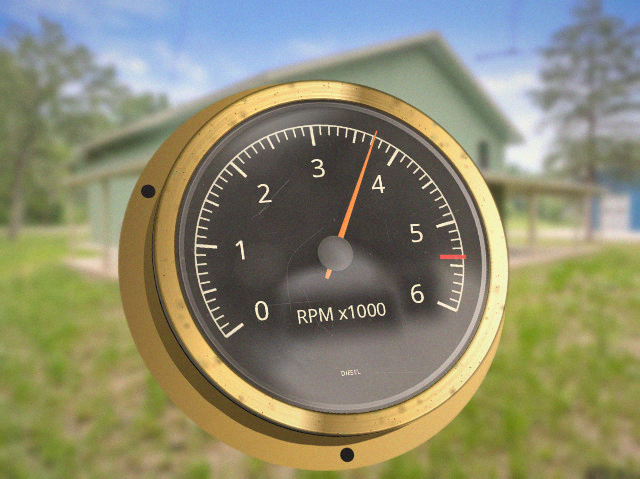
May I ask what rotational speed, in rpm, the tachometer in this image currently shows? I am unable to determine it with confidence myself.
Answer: 3700 rpm
